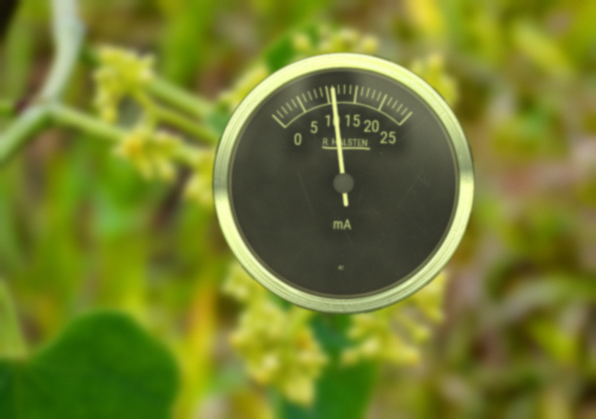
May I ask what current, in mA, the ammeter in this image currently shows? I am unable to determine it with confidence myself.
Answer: 11 mA
